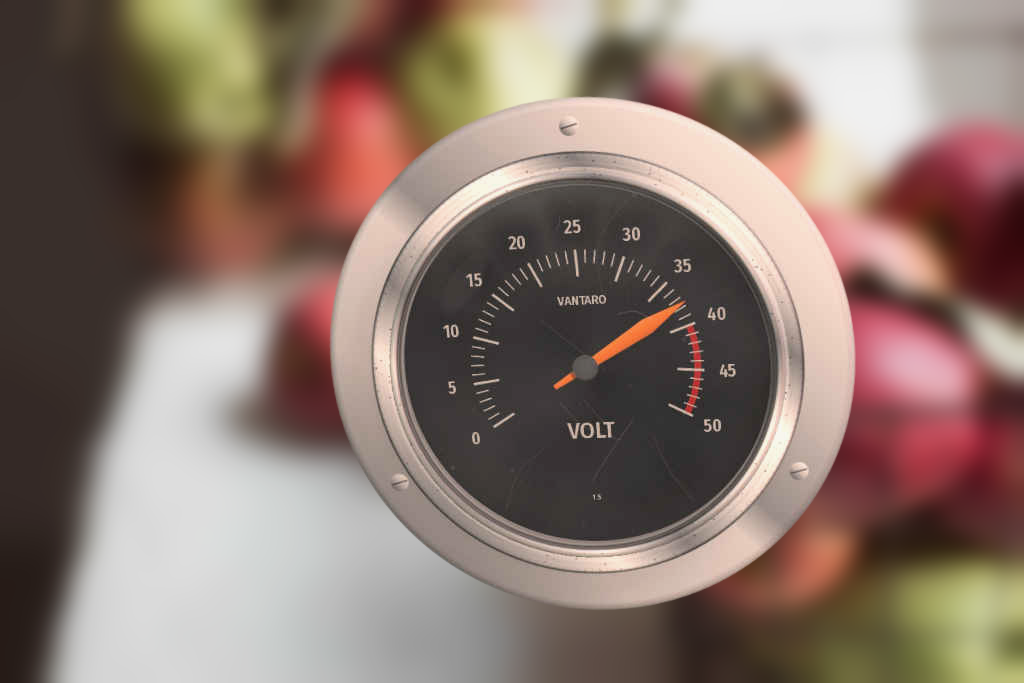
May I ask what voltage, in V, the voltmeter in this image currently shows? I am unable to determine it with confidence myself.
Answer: 37.5 V
